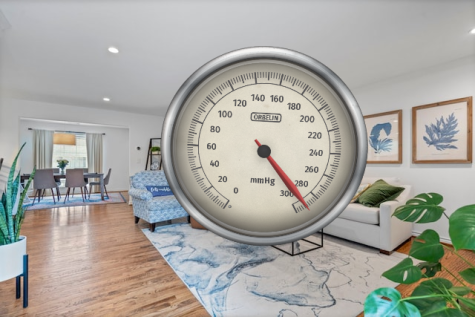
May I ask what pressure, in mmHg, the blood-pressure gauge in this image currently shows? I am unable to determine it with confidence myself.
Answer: 290 mmHg
